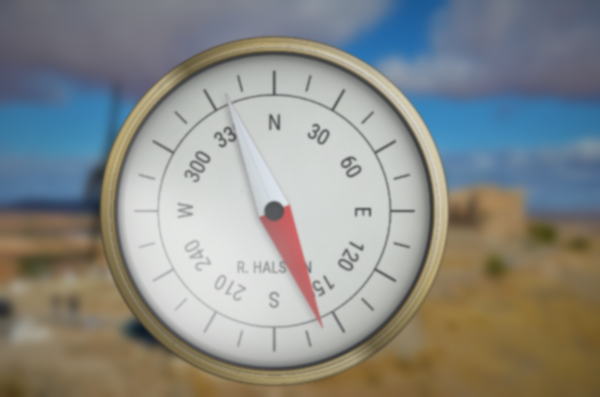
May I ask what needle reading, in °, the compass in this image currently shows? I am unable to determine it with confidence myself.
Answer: 157.5 °
